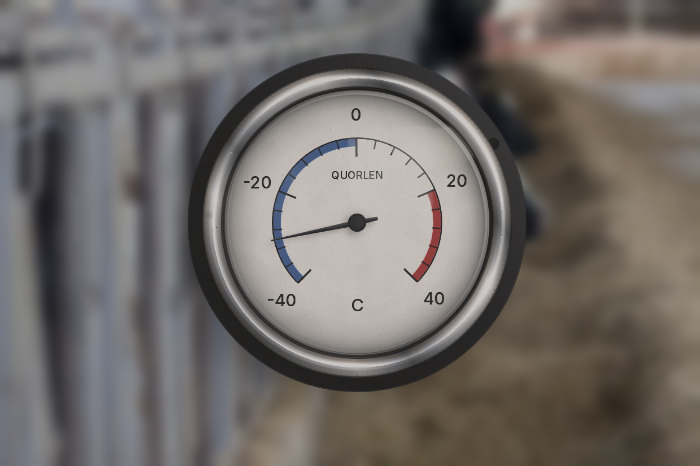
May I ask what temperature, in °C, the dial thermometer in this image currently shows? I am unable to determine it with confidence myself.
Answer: -30 °C
